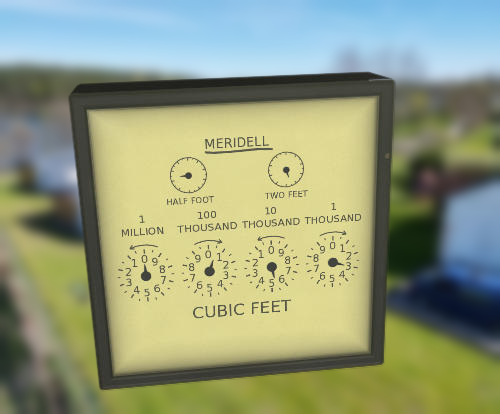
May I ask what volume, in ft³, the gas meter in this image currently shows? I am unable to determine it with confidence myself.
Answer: 5300 ft³
